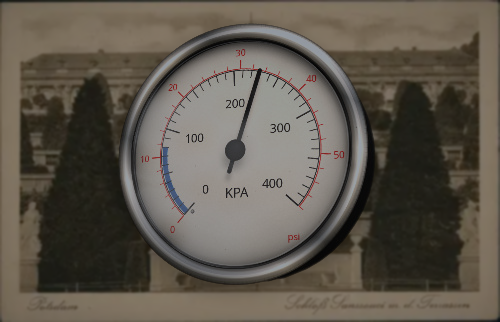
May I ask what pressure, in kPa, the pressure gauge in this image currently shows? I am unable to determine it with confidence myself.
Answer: 230 kPa
